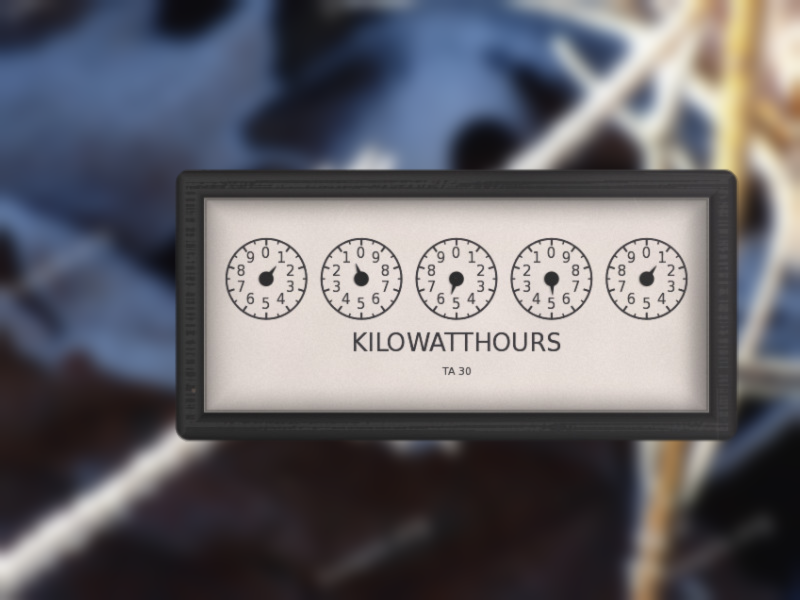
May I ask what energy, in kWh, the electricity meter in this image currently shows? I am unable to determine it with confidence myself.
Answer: 10551 kWh
